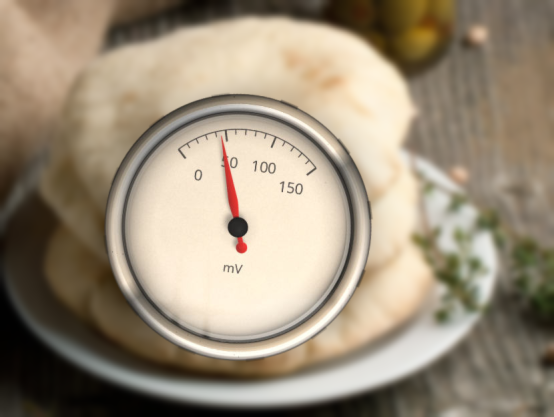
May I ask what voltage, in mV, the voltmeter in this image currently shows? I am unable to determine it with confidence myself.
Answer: 45 mV
